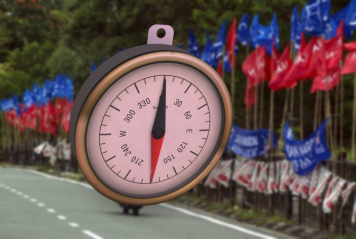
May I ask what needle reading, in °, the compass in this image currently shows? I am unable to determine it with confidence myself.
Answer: 180 °
